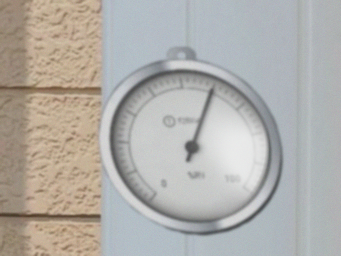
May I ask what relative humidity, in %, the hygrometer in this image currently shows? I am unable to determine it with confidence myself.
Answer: 60 %
